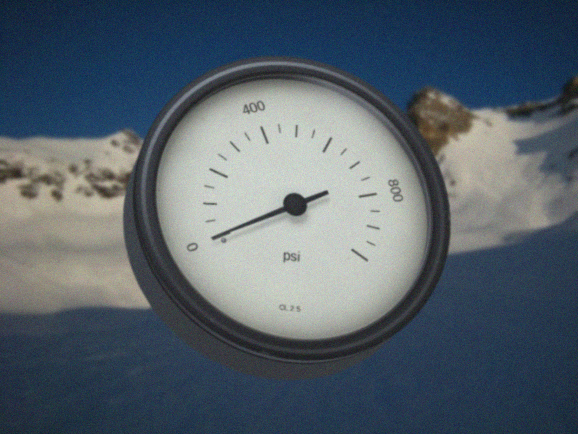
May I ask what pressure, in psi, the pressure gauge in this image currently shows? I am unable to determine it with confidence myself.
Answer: 0 psi
